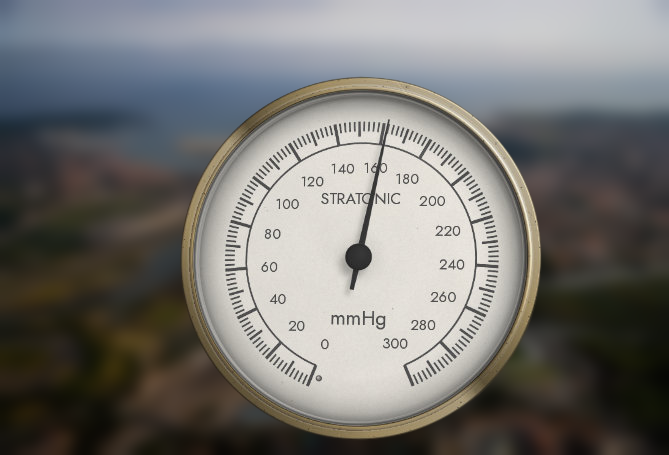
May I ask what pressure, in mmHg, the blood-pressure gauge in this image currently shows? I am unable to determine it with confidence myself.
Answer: 162 mmHg
